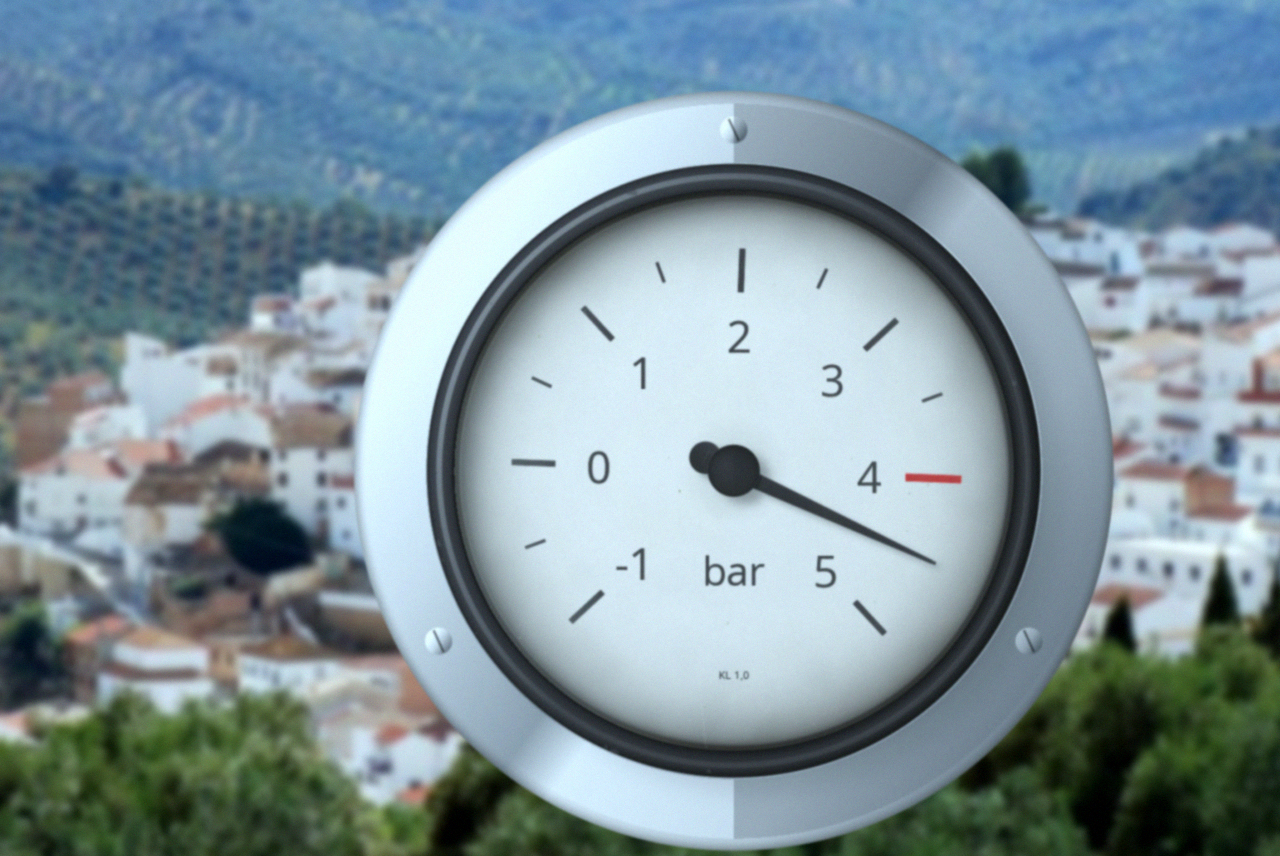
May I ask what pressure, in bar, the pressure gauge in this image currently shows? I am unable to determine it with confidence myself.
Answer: 4.5 bar
